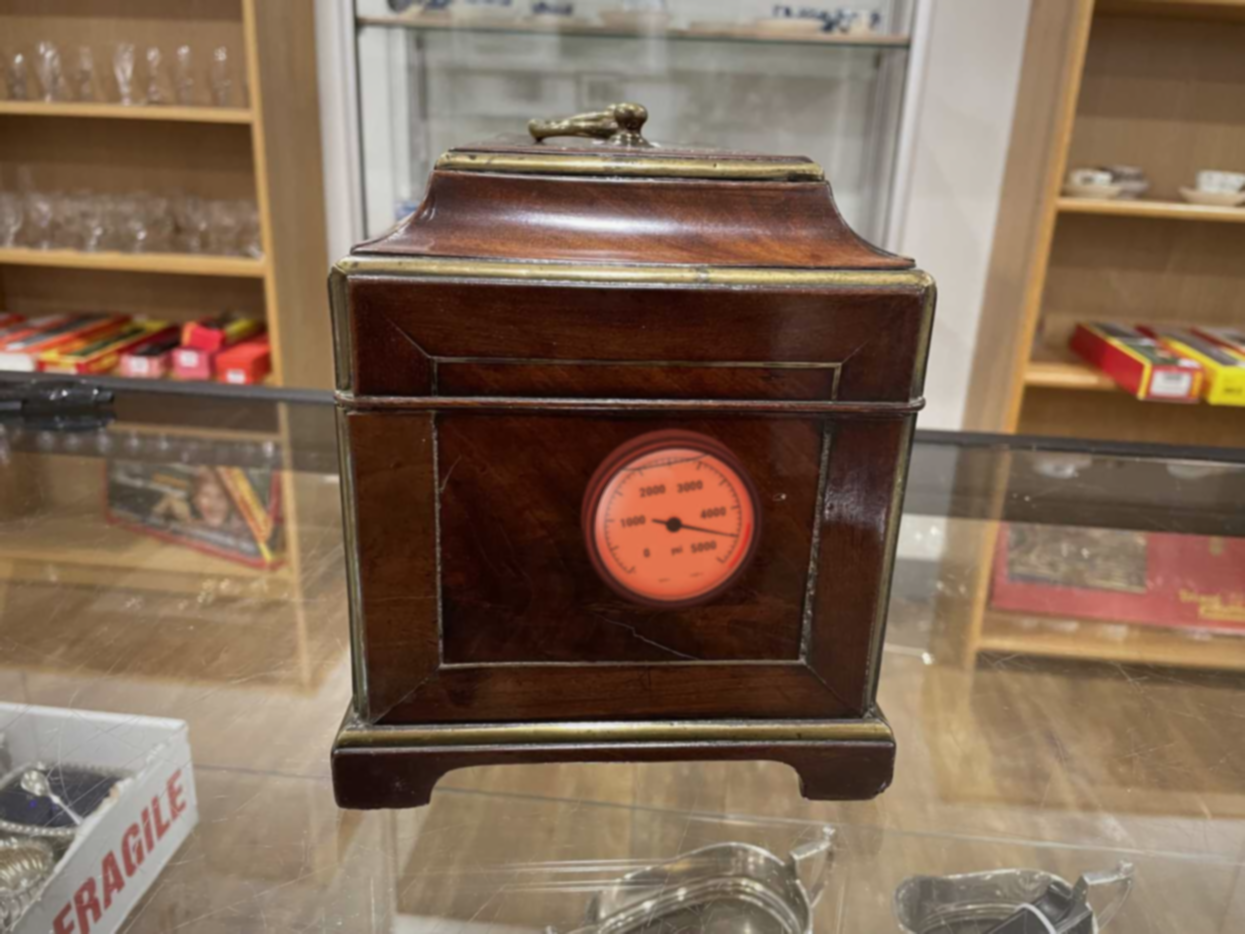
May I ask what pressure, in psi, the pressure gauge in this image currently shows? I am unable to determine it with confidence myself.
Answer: 4500 psi
